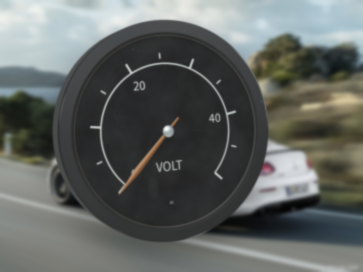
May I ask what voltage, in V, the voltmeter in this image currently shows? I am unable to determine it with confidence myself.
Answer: 0 V
